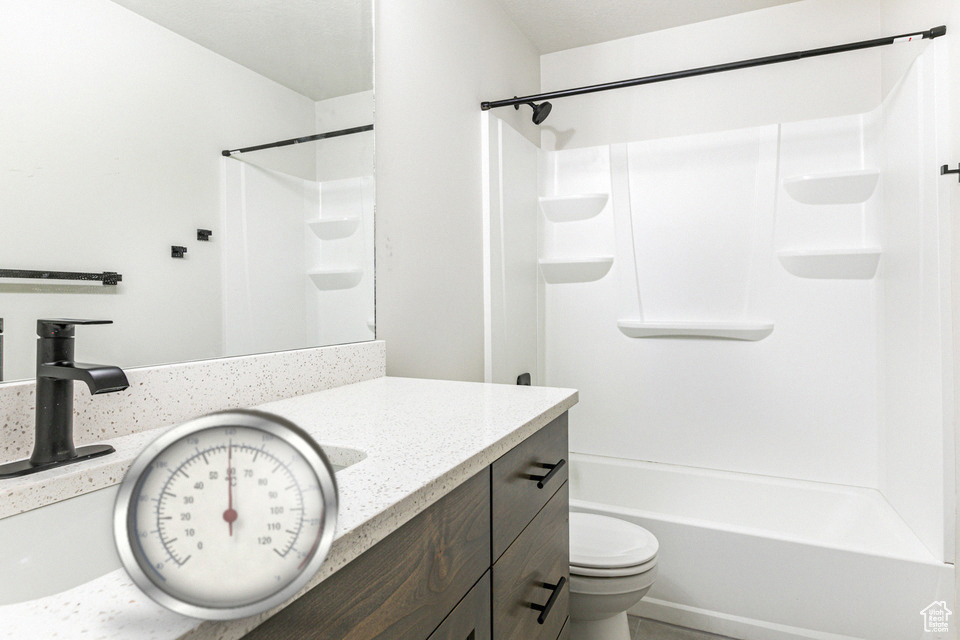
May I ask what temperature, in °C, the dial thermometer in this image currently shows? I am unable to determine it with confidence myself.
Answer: 60 °C
